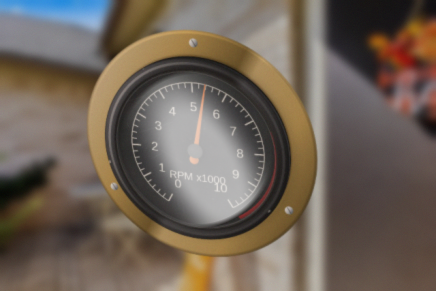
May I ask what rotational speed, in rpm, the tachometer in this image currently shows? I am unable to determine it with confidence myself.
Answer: 5400 rpm
